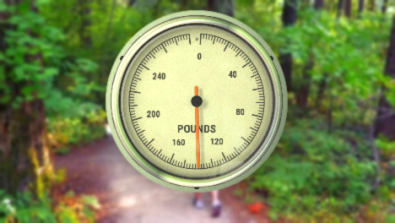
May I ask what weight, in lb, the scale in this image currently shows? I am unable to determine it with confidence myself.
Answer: 140 lb
